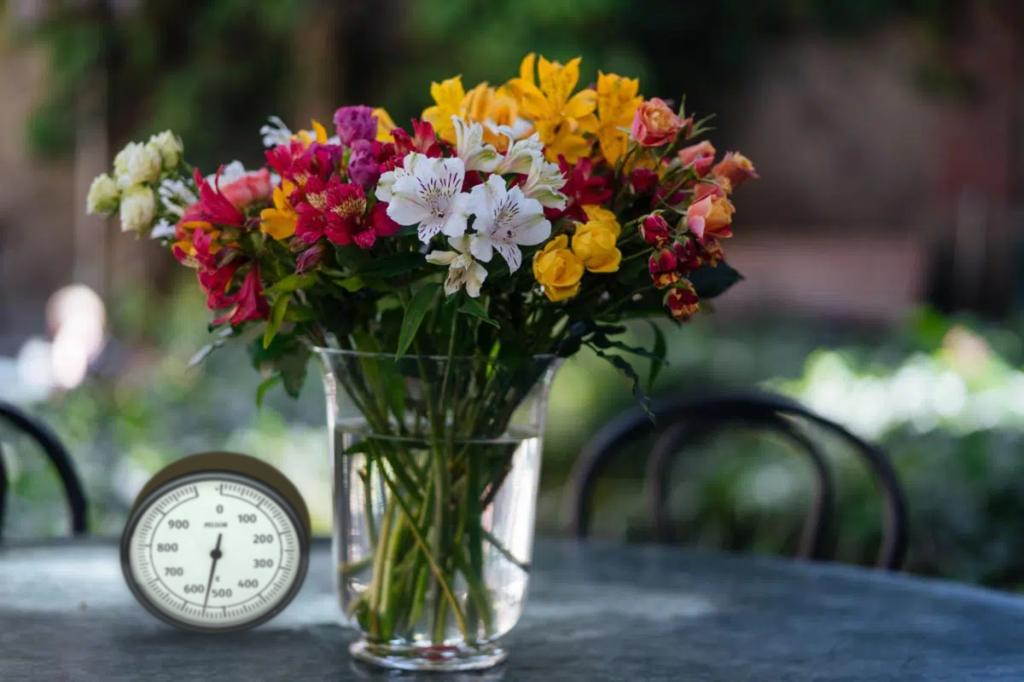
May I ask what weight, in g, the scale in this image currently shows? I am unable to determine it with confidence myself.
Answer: 550 g
